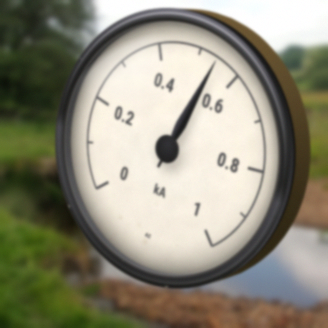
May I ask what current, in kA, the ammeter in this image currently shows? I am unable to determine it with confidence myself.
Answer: 0.55 kA
